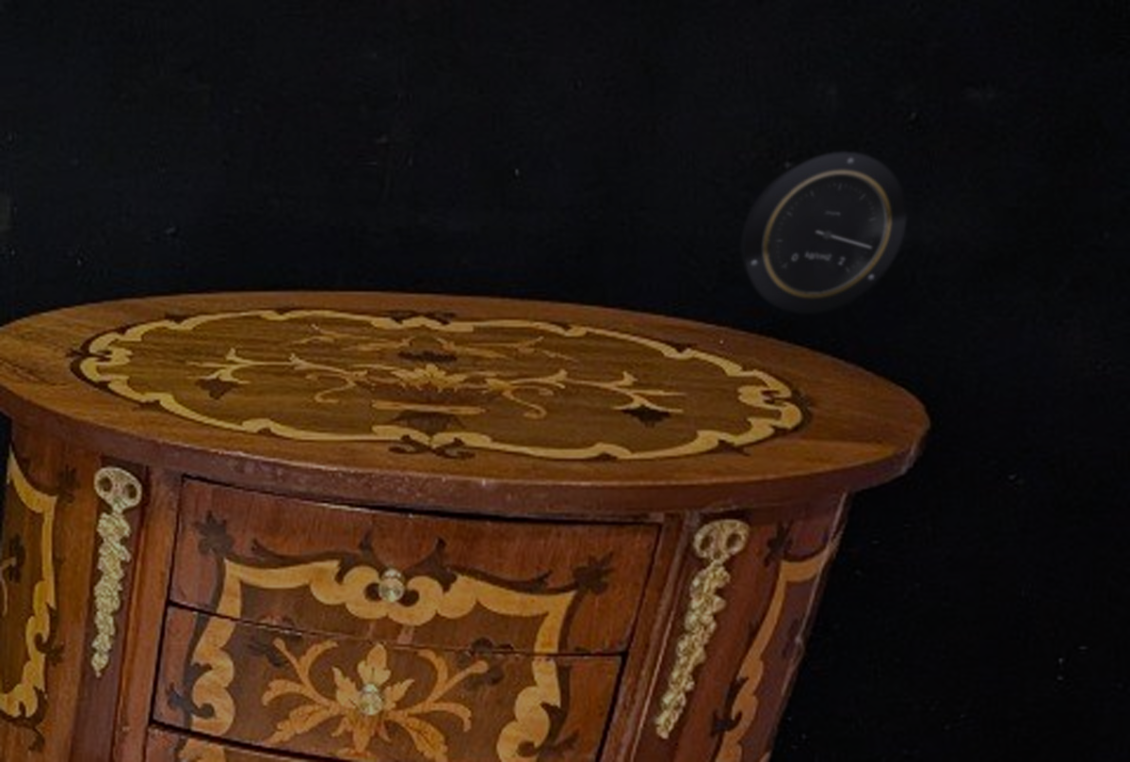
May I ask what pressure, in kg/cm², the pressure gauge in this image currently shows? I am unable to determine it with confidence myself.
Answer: 1.75 kg/cm²
